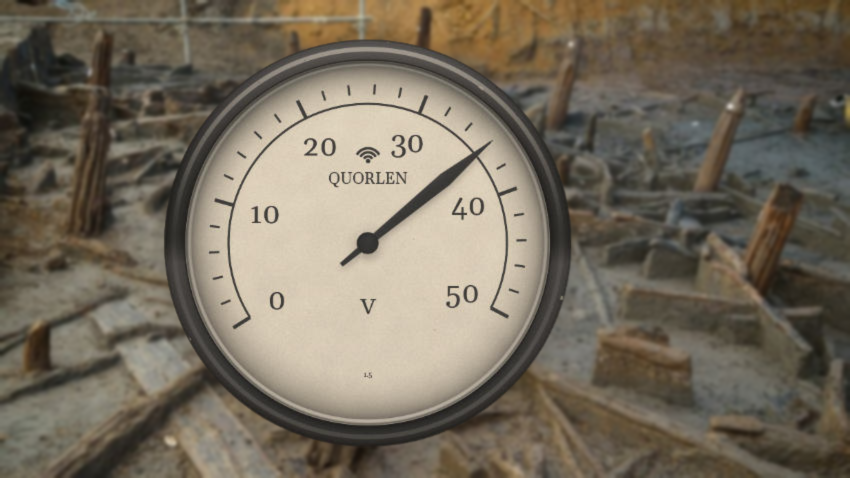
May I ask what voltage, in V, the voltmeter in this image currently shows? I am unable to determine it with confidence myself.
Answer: 36 V
